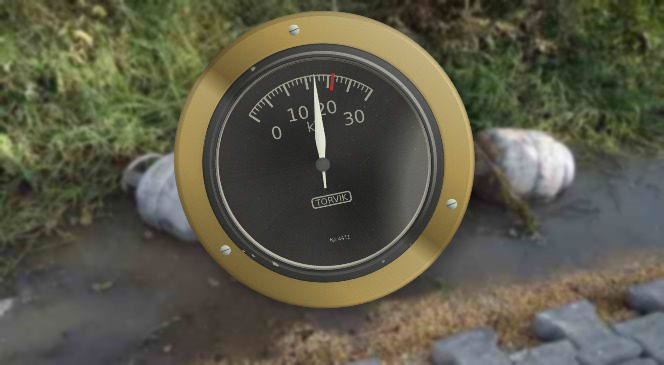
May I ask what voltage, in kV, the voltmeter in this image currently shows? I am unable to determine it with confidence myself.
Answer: 17 kV
